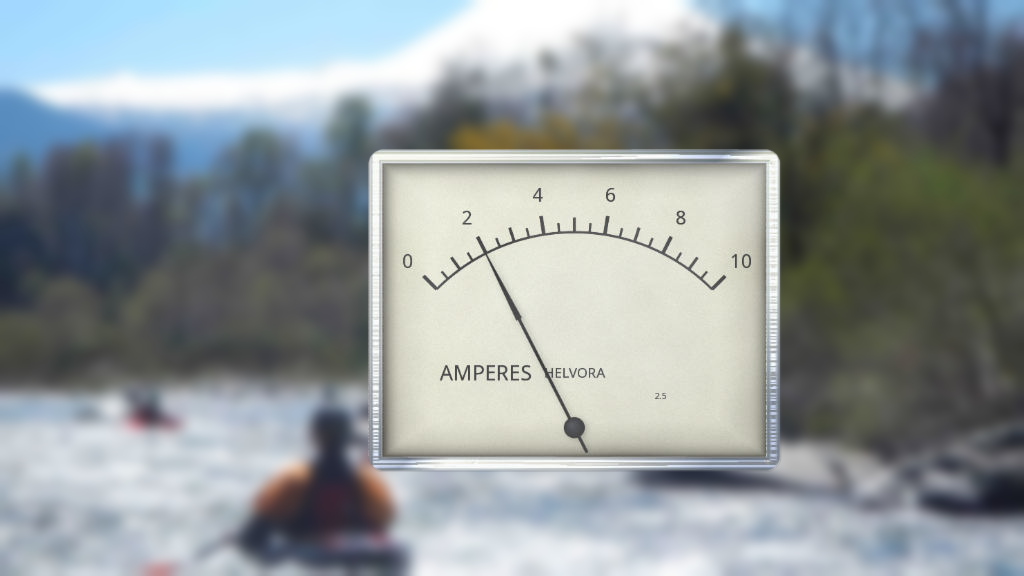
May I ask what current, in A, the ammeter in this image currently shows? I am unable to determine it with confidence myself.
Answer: 2 A
